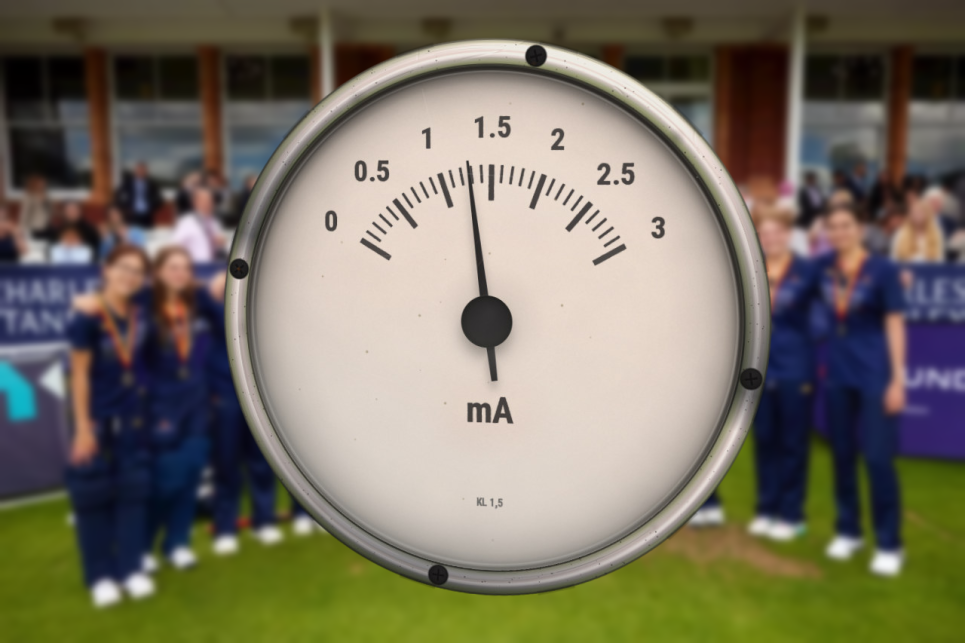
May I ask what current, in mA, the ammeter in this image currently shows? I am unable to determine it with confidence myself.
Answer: 1.3 mA
